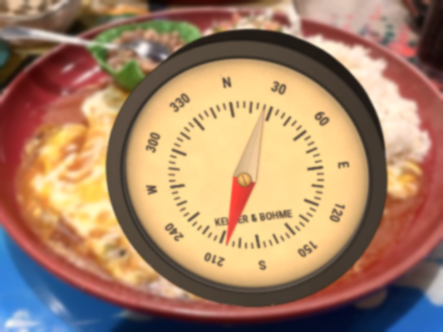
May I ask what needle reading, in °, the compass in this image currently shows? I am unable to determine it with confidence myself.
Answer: 205 °
